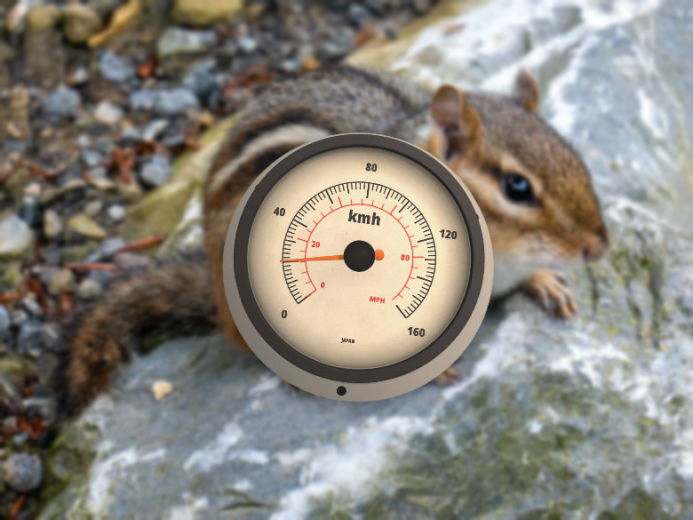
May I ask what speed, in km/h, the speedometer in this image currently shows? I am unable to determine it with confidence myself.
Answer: 20 km/h
